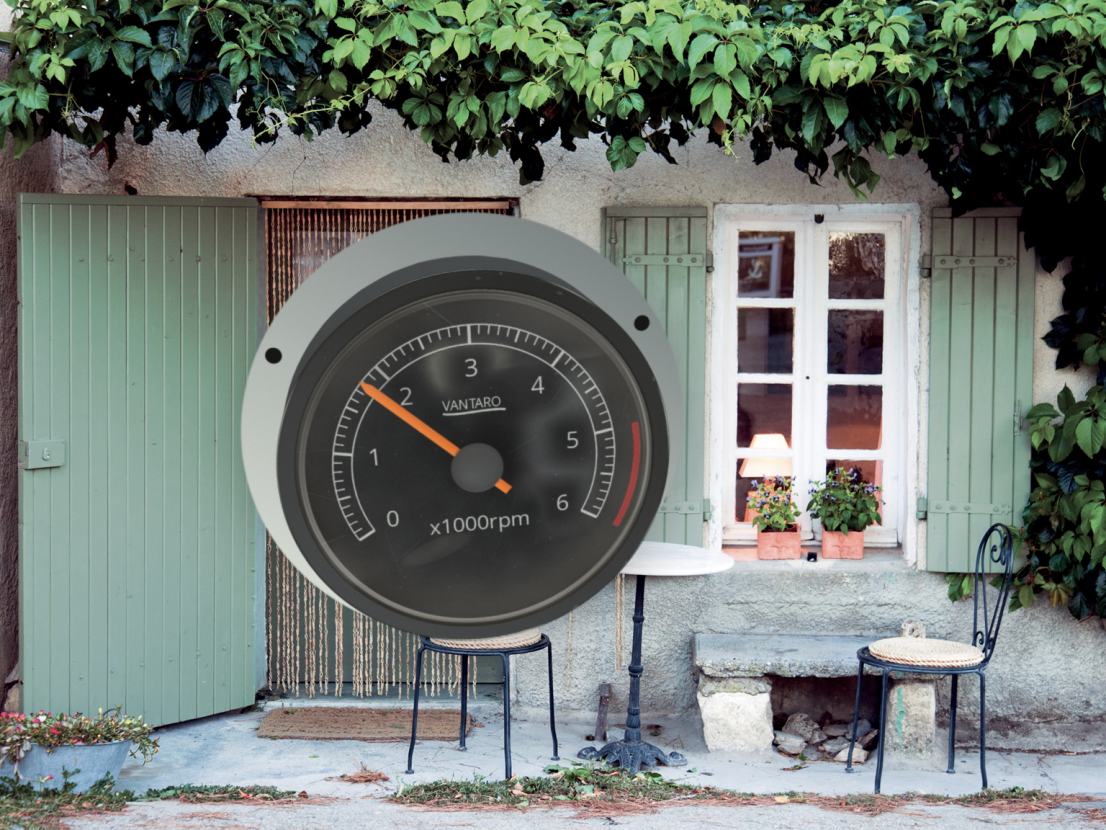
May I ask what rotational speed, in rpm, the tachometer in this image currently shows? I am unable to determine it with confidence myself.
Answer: 1800 rpm
